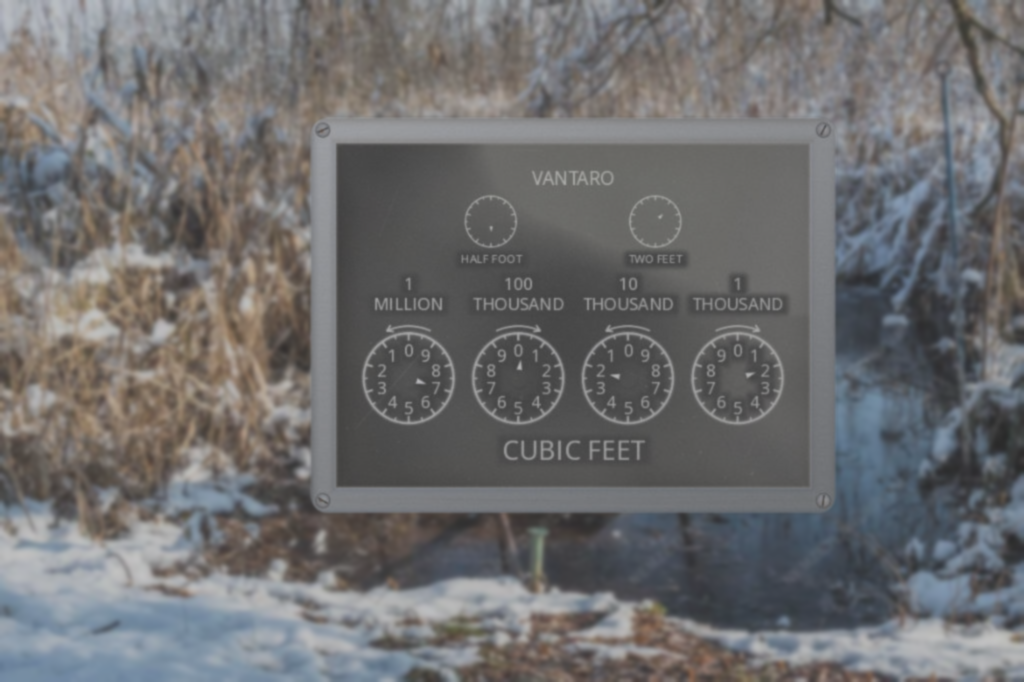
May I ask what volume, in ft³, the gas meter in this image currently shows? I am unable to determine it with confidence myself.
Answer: 702200 ft³
